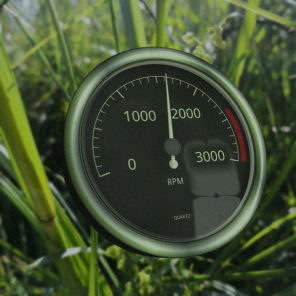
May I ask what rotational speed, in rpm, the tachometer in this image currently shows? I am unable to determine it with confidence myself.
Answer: 1600 rpm
